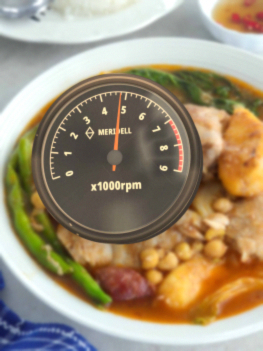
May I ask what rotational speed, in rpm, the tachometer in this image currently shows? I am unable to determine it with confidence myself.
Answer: 4800 rpm
